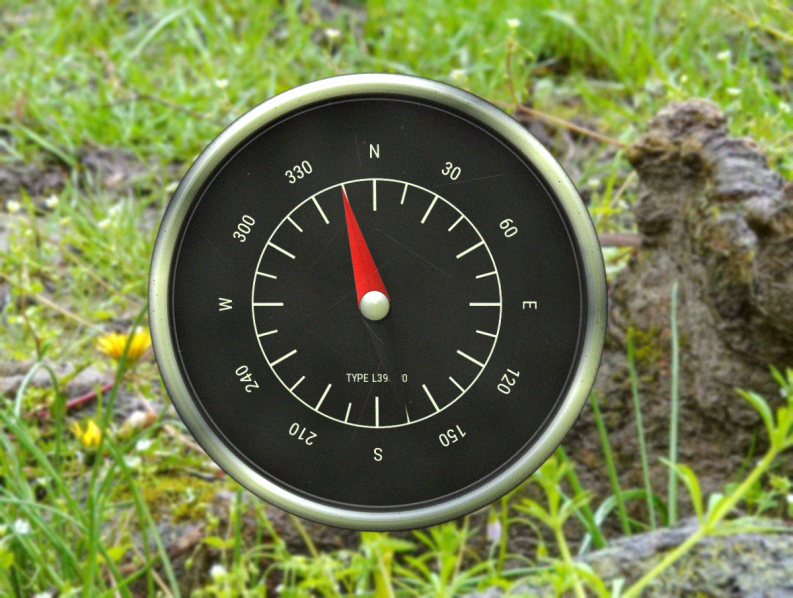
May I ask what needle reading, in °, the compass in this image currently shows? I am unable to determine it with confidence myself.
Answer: 345 °
